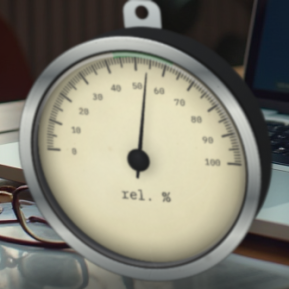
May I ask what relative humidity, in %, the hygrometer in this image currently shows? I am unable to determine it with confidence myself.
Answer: 55 %
